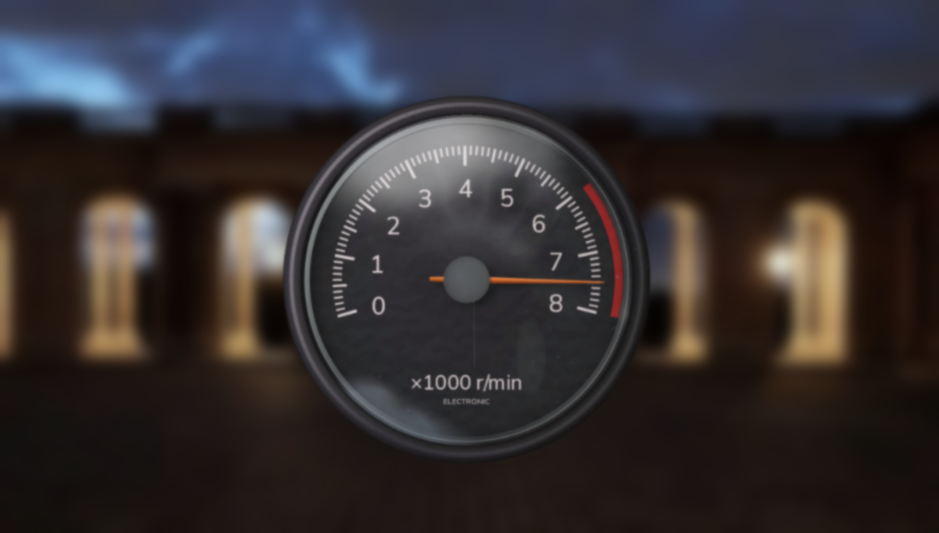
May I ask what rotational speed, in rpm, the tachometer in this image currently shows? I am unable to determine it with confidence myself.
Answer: 7500 rpm
